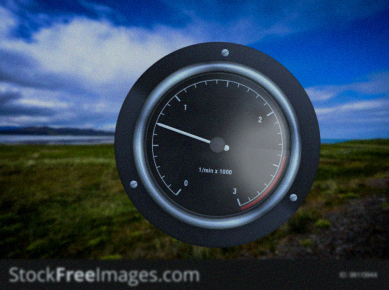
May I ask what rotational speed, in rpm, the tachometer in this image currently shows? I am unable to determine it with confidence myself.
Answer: 700 rpm
